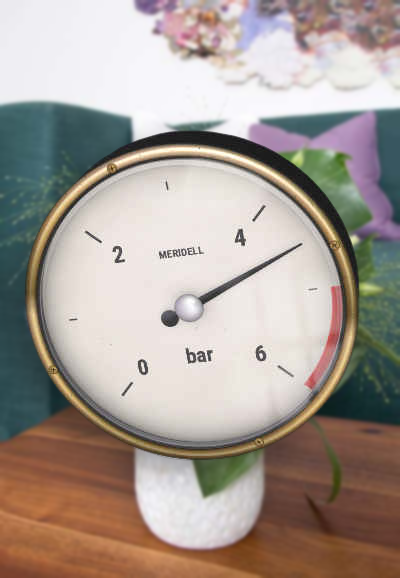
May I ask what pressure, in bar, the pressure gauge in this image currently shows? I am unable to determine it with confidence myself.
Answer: 4.5 bar
